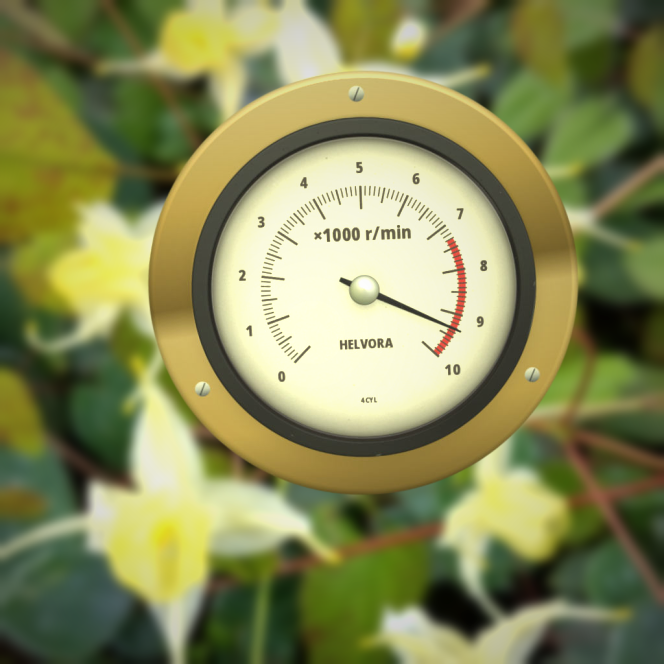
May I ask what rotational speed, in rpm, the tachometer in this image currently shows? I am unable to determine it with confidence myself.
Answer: 9300 rpm
